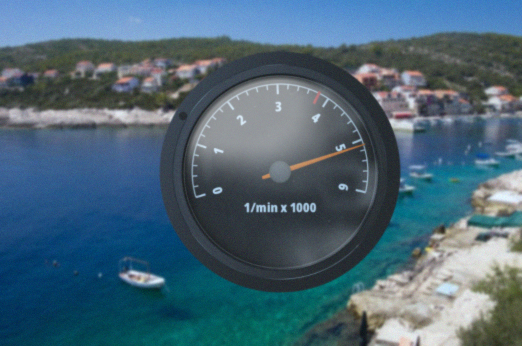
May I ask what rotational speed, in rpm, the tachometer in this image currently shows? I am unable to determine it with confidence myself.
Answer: 5100 rpm
